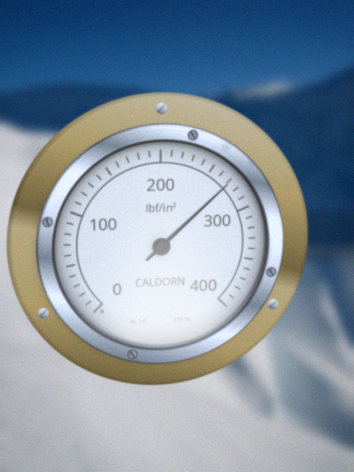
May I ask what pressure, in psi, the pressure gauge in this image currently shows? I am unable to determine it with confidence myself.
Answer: 270 psi
